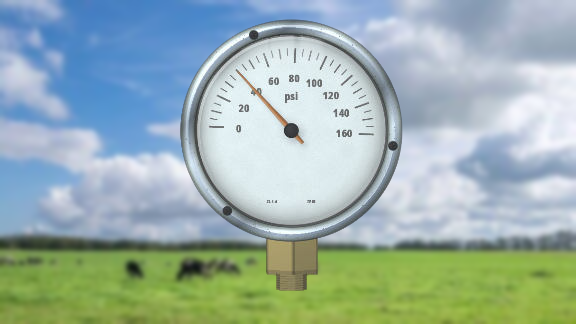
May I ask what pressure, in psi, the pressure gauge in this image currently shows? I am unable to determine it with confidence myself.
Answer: 40 psi
